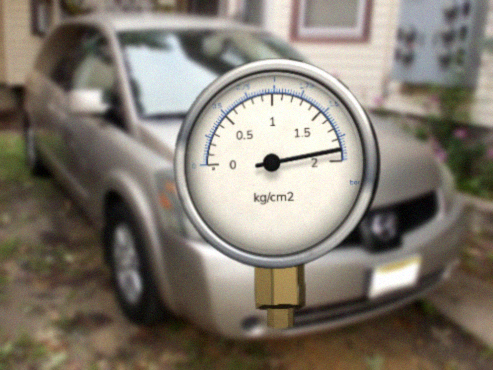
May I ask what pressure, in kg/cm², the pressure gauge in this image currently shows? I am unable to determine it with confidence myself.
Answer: 1.9 kg/cm²
